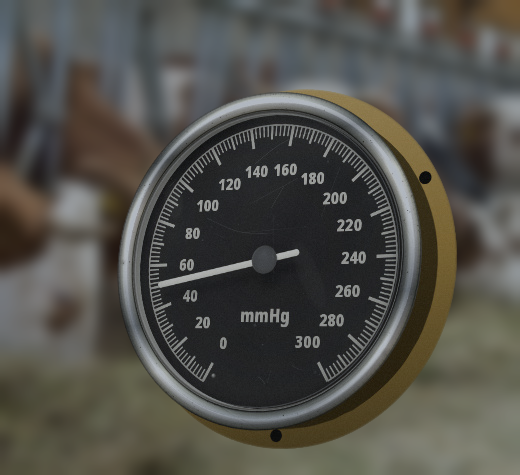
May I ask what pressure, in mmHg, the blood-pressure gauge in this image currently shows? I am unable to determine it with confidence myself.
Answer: 50 mmHg
